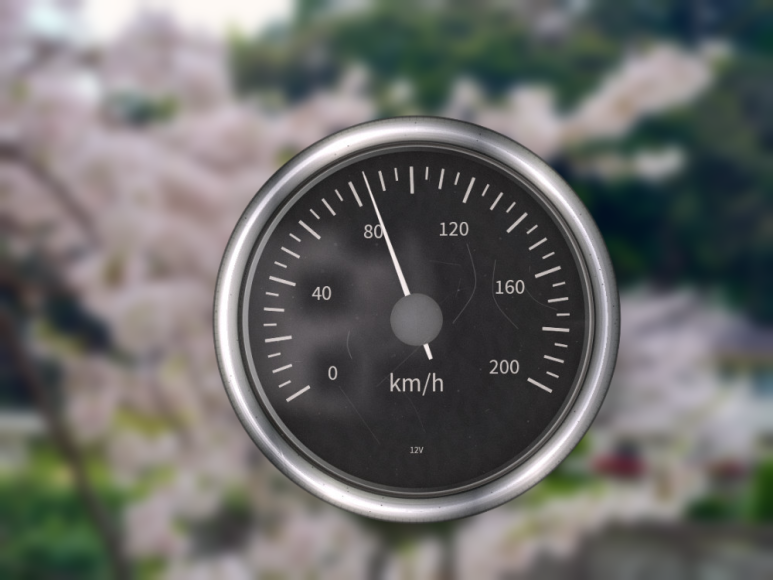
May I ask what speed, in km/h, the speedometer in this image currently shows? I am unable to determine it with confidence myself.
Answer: 85 km/h
